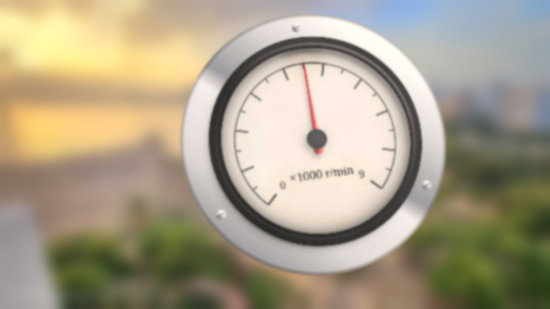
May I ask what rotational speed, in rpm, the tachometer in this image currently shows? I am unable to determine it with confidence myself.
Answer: 4500 rpm
